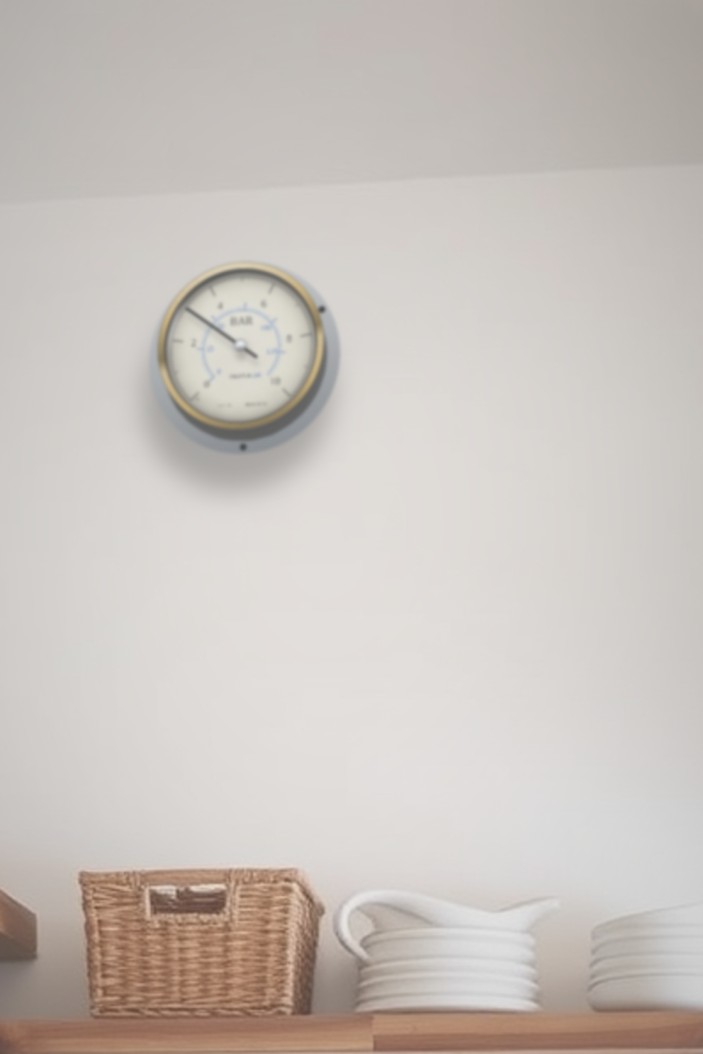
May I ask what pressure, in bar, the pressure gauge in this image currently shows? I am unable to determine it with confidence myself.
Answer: 3 bar
